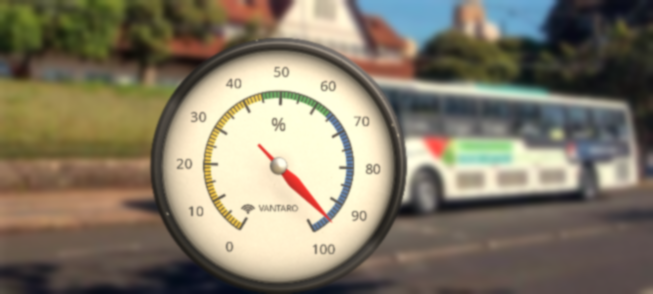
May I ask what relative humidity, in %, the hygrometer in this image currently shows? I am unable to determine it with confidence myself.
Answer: 95 %
